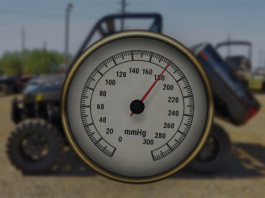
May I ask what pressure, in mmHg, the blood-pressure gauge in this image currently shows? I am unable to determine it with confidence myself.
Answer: 180 mmHg
